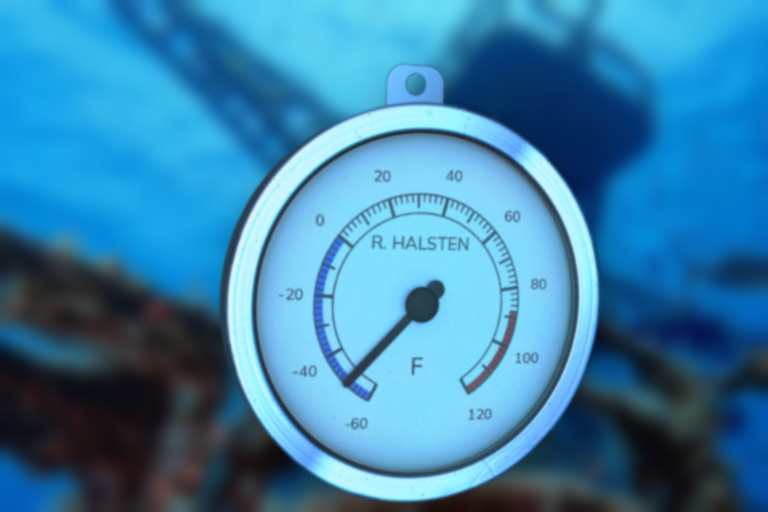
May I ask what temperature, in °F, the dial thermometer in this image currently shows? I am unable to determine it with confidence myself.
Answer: -50 °F
